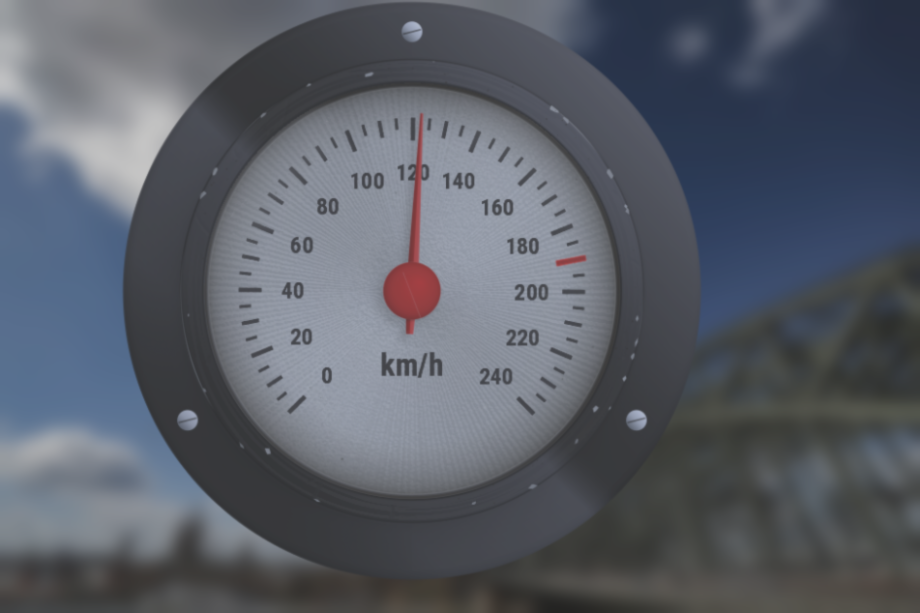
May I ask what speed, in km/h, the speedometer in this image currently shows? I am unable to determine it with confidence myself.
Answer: 122.5 km/h
